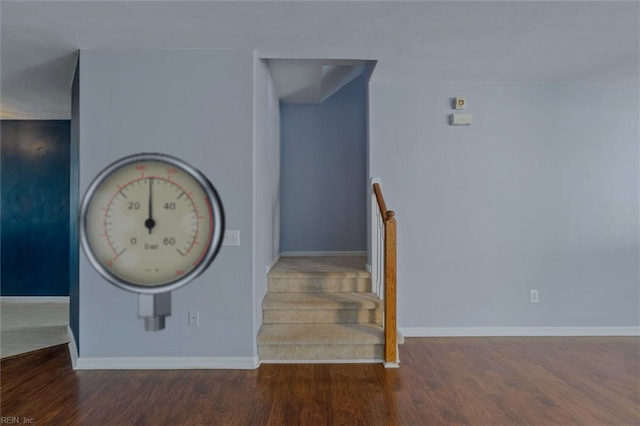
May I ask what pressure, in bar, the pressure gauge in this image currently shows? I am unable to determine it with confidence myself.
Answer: 30 bar
